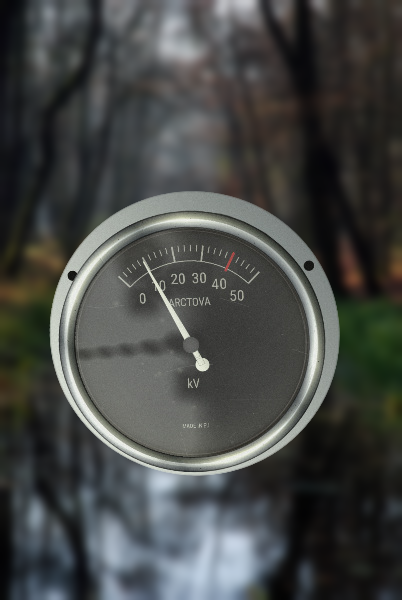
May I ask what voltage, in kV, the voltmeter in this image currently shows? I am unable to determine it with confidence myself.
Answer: 10 kV
